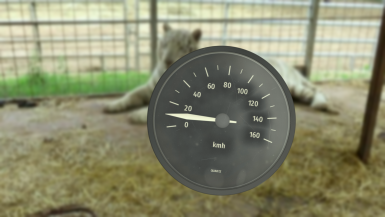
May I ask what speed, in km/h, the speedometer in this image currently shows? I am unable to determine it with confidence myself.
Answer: 10 km/h
